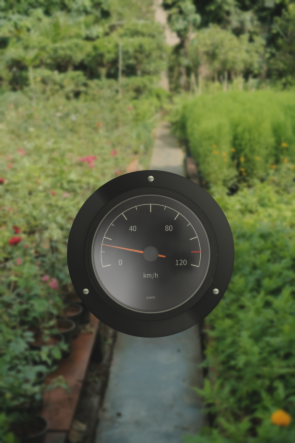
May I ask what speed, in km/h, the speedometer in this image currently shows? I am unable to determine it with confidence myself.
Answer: 15 km/h
